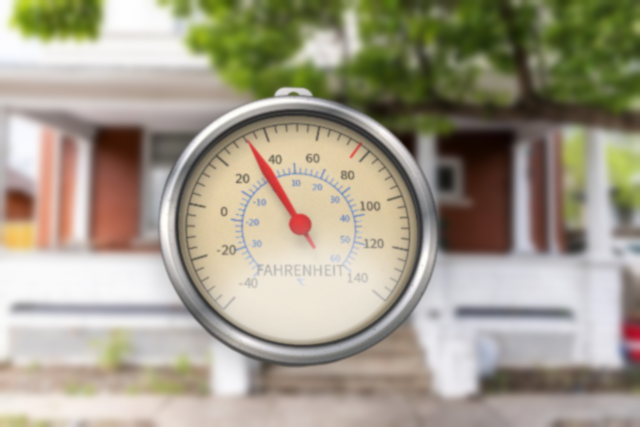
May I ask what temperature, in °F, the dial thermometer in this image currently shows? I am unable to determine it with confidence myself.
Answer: 32 °F
